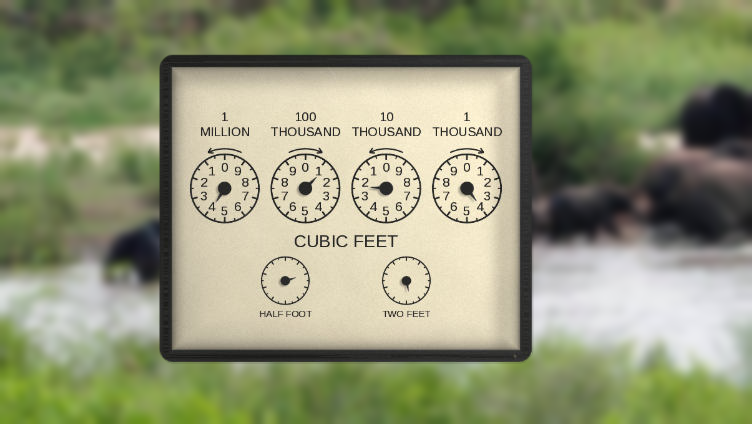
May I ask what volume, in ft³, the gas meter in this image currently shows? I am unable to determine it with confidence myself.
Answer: 412400 ft³
